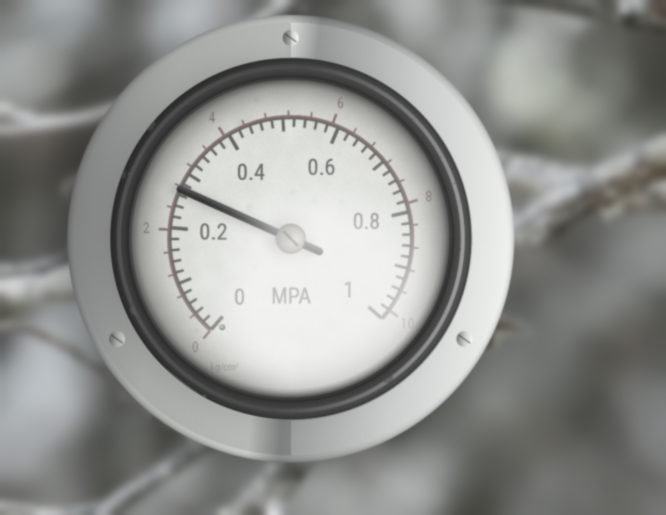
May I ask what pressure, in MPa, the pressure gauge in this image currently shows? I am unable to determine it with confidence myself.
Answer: 0.27 MPa
